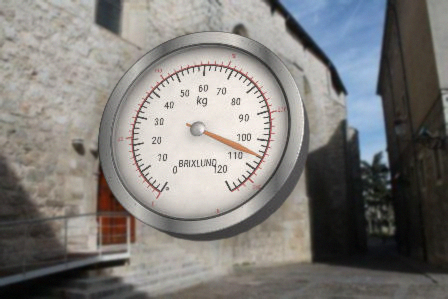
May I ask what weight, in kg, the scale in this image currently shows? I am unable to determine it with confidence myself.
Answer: 106 kg
